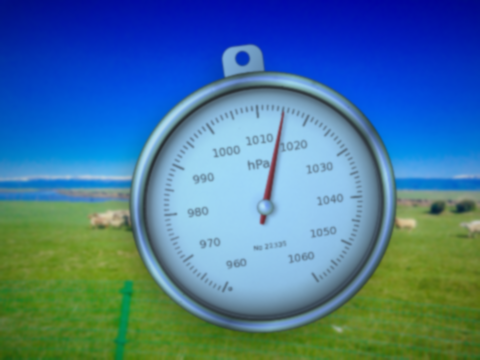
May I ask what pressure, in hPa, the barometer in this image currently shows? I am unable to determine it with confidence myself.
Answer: 1015 hPa
